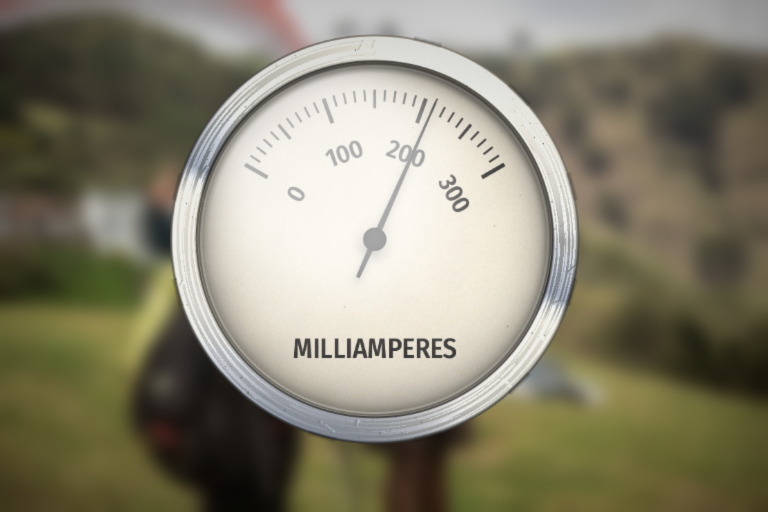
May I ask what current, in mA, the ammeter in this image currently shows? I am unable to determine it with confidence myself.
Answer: 210 mA
